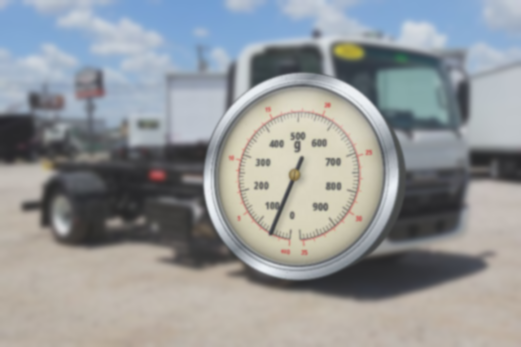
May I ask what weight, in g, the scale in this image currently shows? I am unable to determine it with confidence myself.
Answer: 50 g
